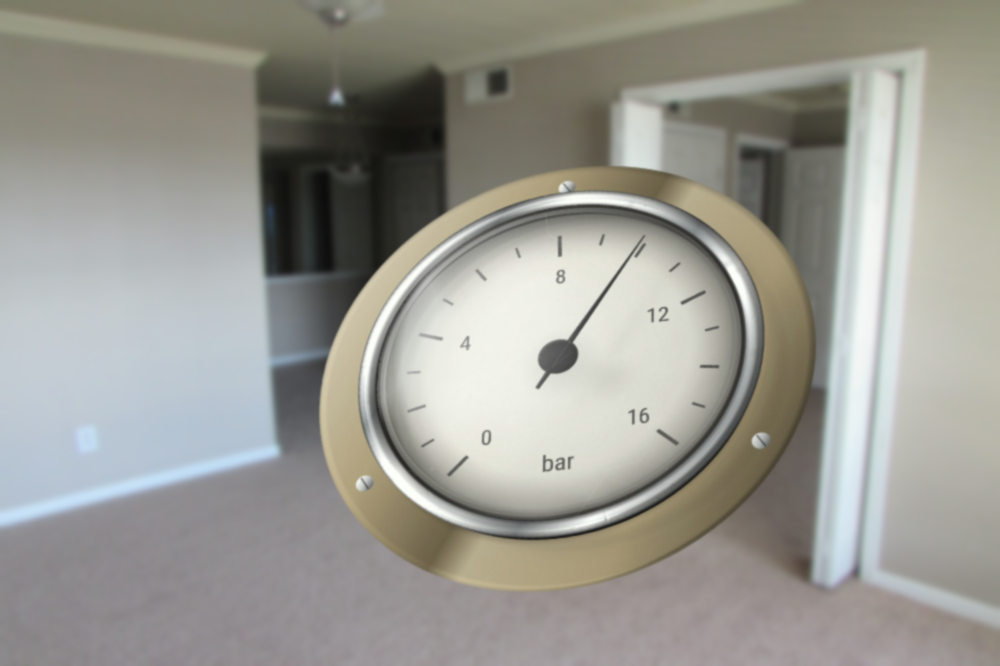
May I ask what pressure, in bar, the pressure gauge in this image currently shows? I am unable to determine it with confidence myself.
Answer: 10 bar
